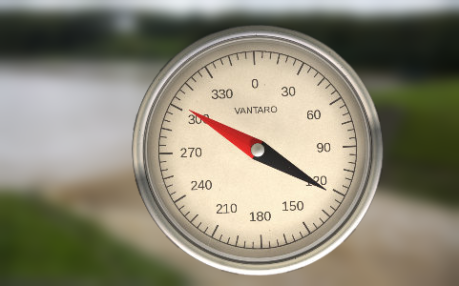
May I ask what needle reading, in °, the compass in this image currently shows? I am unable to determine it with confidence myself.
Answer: 302.5 °
